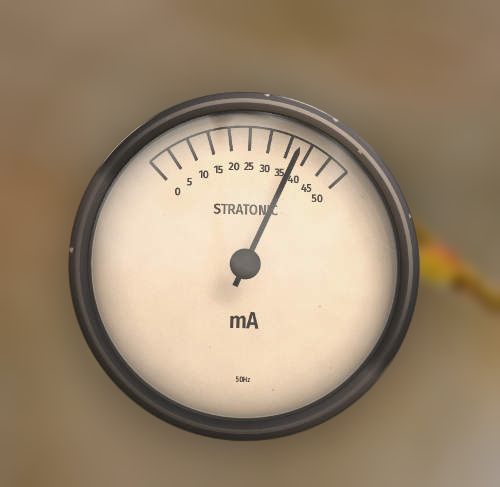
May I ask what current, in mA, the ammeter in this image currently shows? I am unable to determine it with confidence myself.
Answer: 37.5 mA
